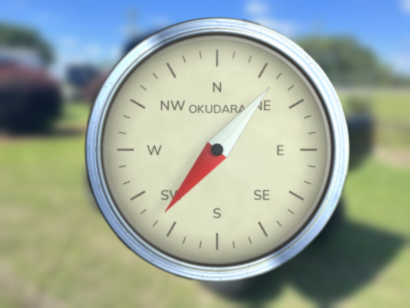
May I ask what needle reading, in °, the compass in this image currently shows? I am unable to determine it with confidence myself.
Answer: 220 °
